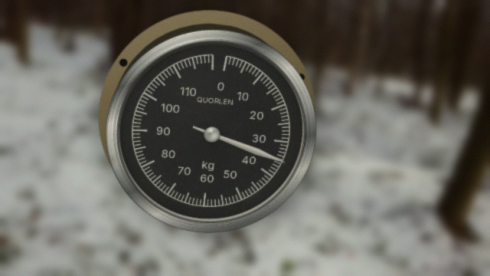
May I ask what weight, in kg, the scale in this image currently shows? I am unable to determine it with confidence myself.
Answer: 35 kg
